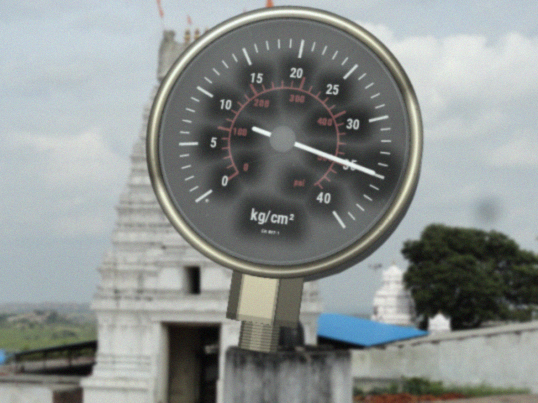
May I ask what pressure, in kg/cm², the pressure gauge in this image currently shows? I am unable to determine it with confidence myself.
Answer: 35 kg/cm²
